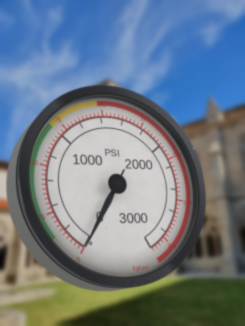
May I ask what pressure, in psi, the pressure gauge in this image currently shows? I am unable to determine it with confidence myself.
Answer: 0 psi
